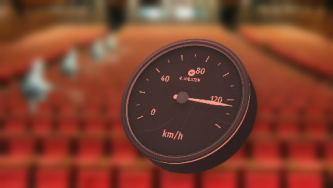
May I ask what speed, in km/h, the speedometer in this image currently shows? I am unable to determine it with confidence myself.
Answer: 125 km/h
